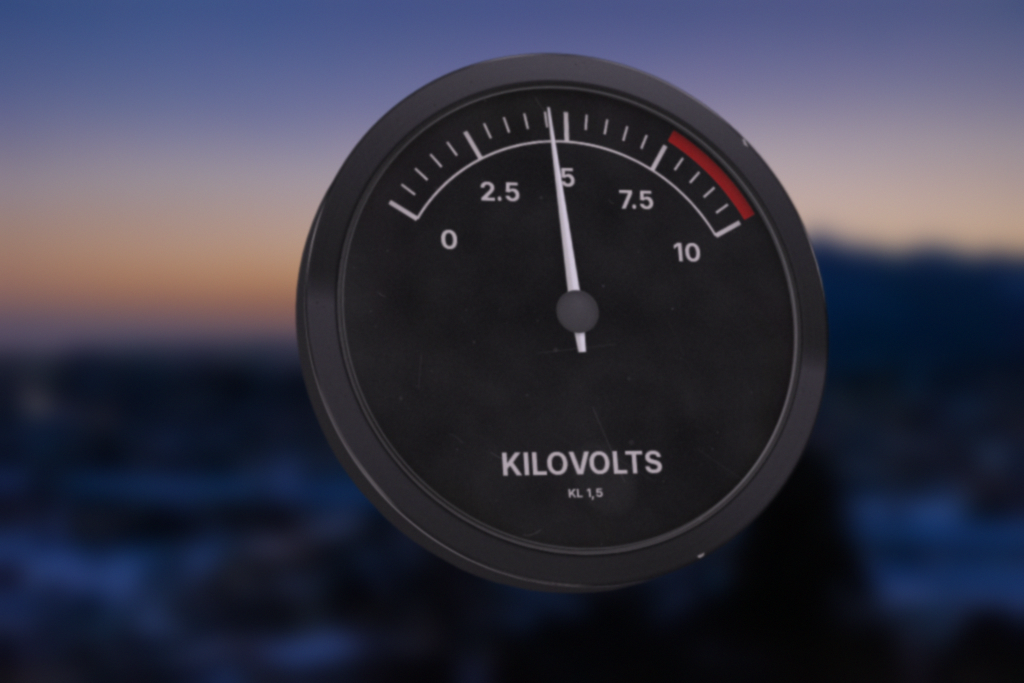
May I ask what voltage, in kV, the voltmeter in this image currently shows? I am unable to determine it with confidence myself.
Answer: 4.5 kV
